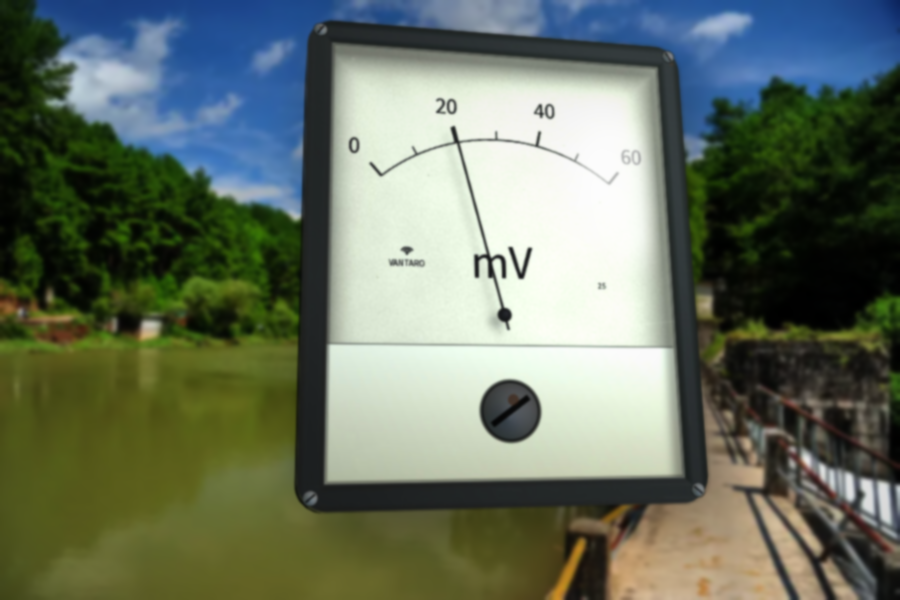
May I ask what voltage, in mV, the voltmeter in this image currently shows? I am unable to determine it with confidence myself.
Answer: 20 mV
